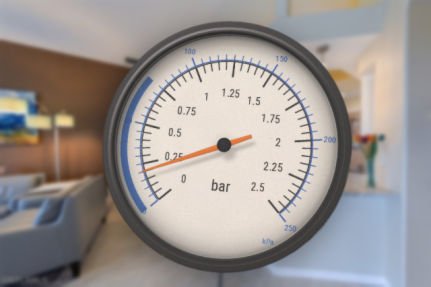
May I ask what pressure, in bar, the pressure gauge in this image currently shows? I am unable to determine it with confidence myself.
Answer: 0.2 bar
